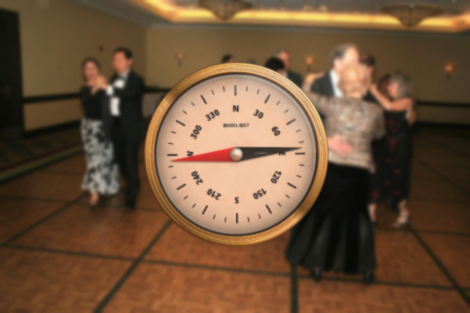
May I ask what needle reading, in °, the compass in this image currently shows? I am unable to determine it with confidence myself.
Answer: 265 °
